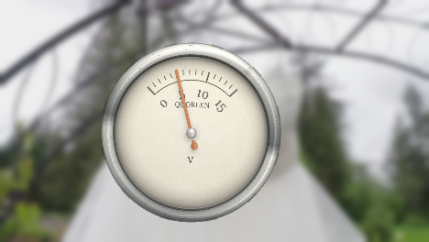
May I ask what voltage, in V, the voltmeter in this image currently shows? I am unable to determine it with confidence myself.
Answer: 5 V
